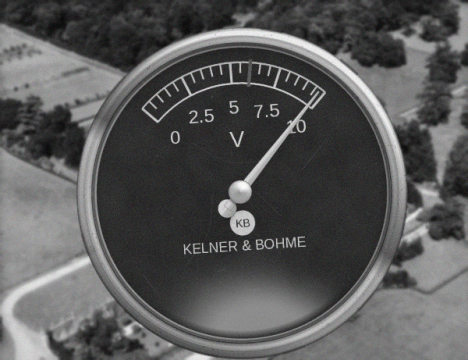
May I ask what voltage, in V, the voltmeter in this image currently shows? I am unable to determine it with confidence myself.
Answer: 9.75 V
